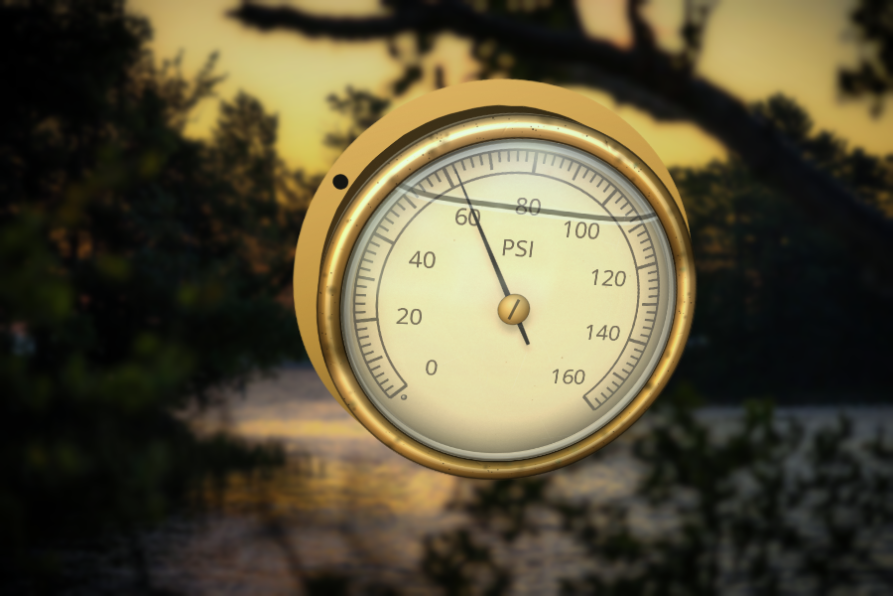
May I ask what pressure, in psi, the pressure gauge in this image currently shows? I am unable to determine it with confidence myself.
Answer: 62 psi
